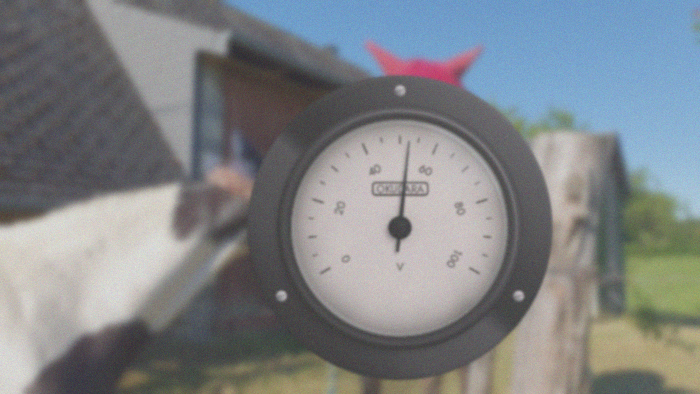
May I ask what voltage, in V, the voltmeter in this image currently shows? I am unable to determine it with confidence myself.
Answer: 52.5 V
